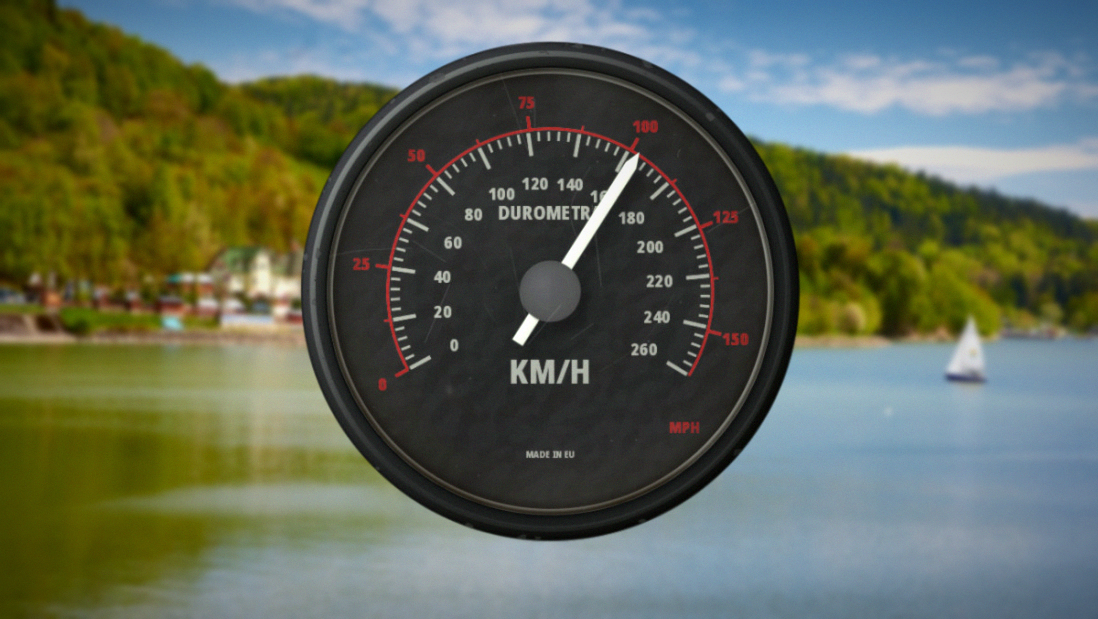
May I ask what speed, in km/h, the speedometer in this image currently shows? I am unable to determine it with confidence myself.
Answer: 164 km/h
